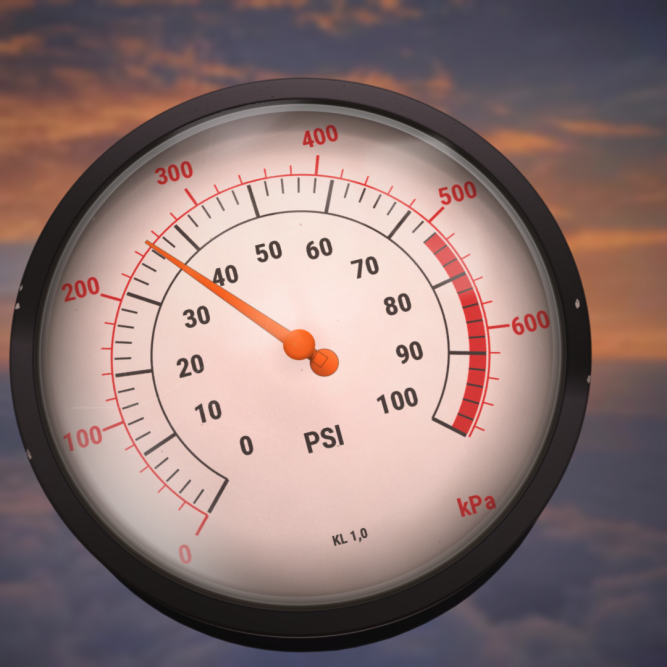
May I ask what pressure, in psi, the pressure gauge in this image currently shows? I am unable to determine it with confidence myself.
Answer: 36 psi
